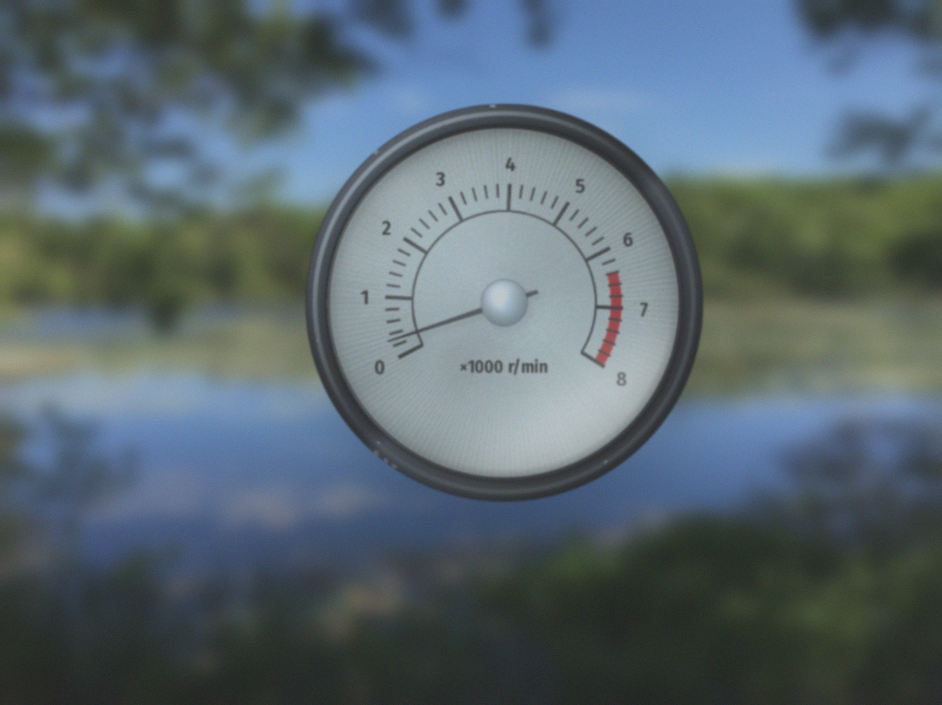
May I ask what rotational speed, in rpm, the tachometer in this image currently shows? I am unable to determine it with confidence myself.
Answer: 300 rpm
